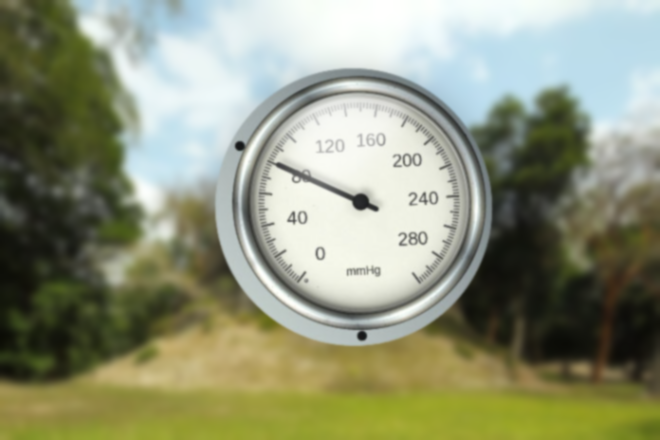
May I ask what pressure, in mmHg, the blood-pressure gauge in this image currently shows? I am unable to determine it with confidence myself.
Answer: 80 mmHg
